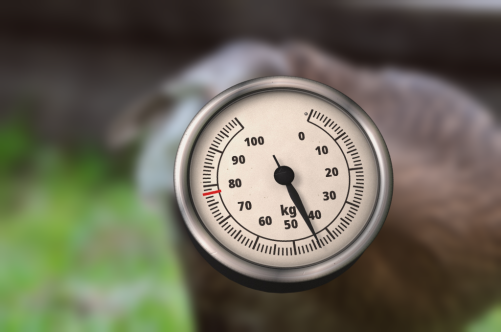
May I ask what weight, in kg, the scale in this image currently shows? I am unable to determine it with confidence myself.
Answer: 44 kg
